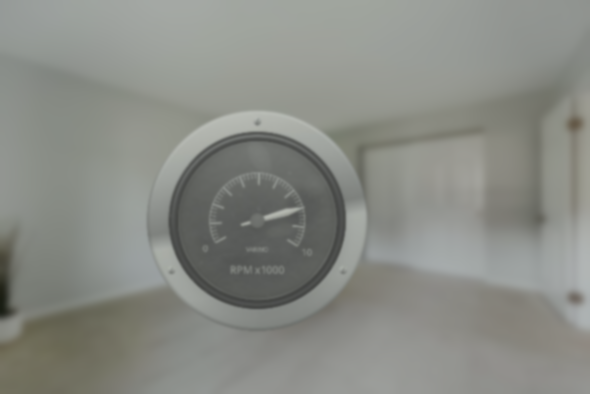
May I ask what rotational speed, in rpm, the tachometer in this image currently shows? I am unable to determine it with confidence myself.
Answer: 8000 rpm
